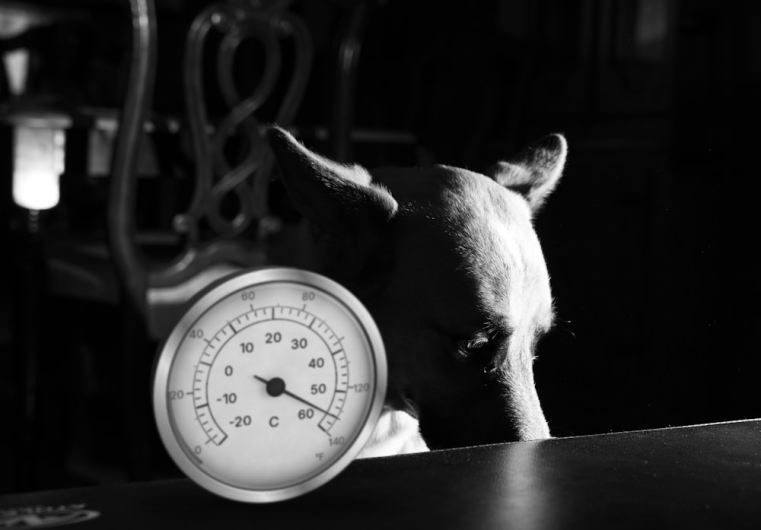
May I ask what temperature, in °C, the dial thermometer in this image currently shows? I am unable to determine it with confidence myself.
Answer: 56 °C
